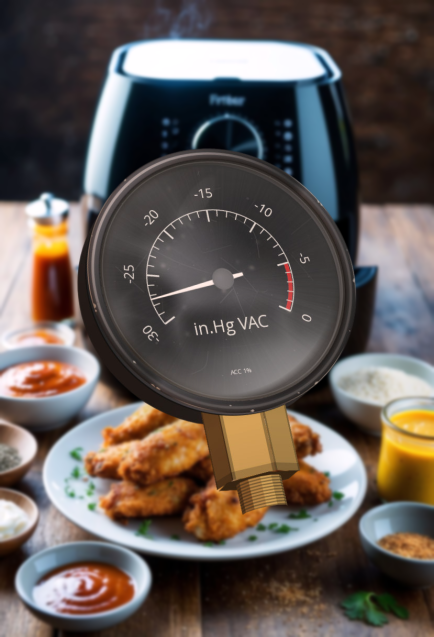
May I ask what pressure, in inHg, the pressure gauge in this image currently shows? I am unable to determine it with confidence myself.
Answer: -27.5 inHg
